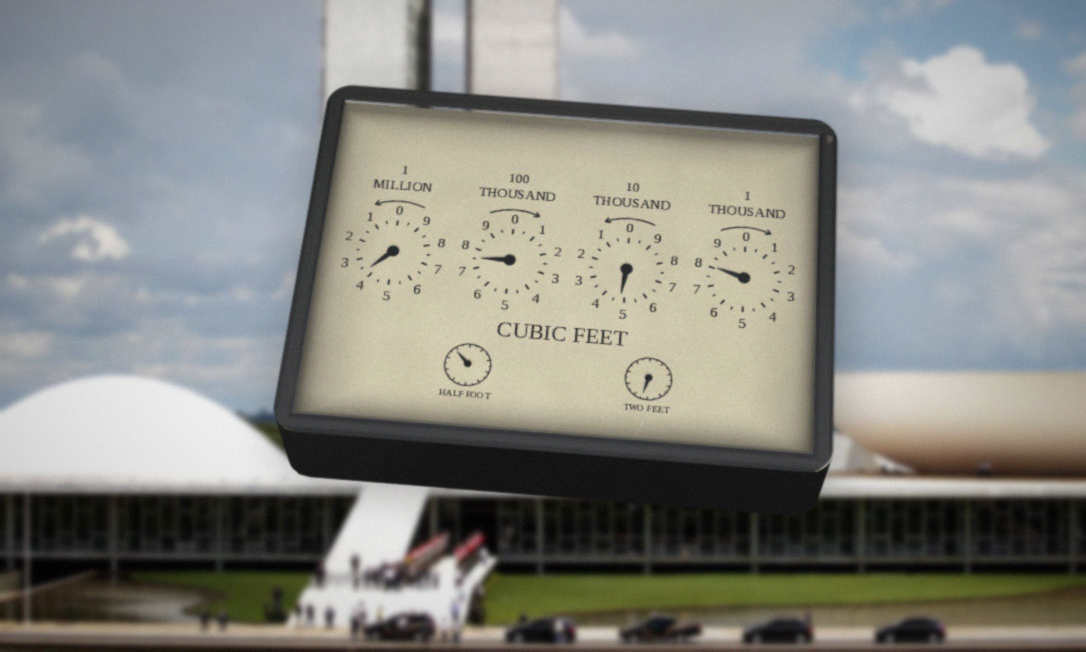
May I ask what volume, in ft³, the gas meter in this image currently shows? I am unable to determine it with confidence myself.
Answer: 374800 ft³
